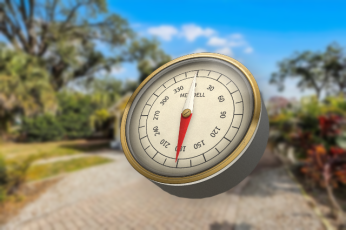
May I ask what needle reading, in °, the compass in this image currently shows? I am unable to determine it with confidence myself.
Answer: 180 °
